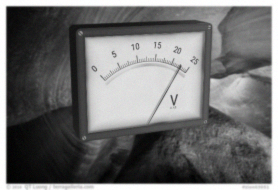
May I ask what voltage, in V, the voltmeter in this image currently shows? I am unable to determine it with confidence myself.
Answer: 22.5 V
